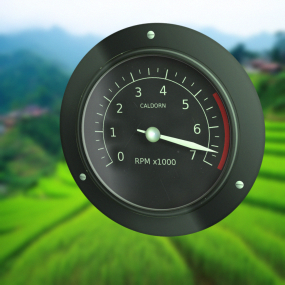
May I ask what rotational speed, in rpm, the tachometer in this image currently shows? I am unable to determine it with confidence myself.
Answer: 6625 rpm
